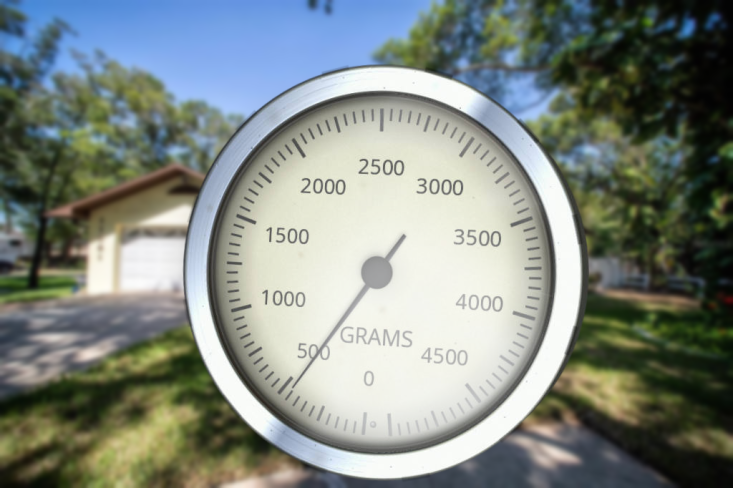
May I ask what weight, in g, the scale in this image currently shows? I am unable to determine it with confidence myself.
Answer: 450 g
